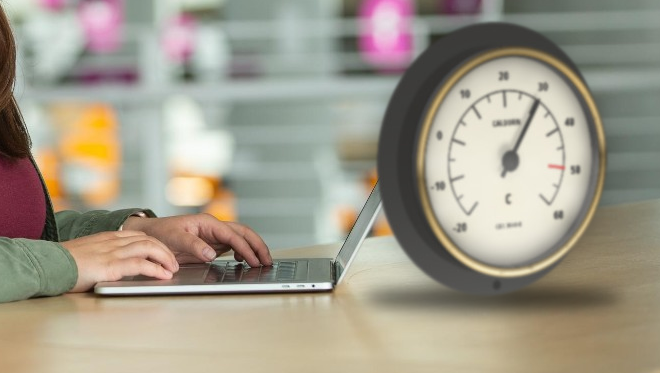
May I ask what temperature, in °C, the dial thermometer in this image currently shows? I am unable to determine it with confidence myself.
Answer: 30 °C
